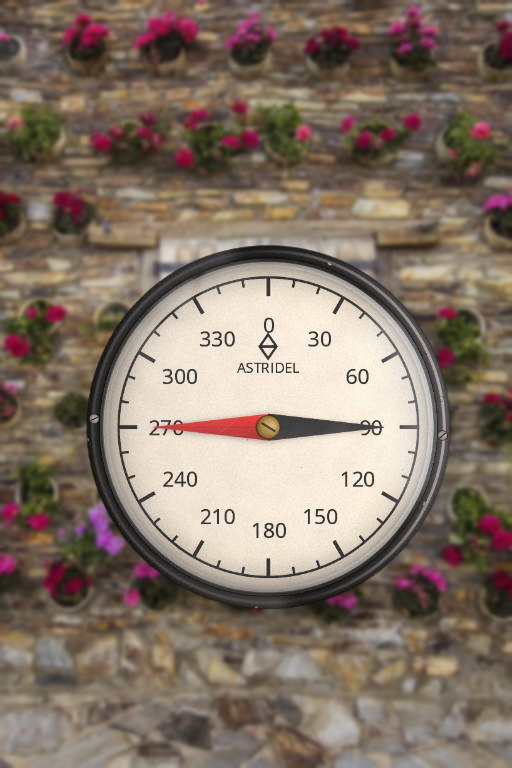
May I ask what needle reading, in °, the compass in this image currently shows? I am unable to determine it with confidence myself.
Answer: 270 °
